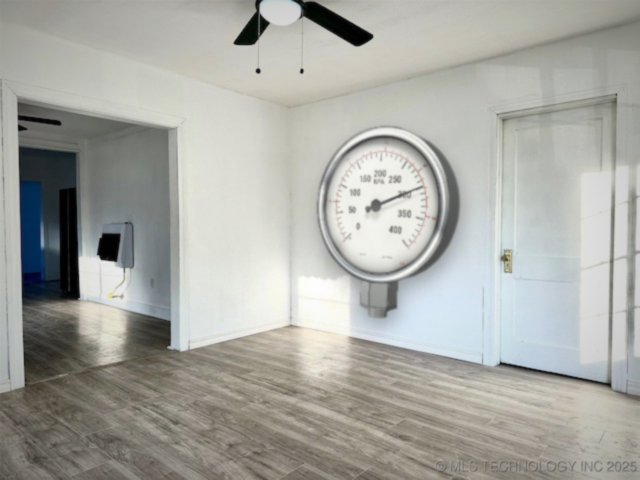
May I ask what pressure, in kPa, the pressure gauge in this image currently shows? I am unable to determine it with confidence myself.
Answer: 300 kPa
